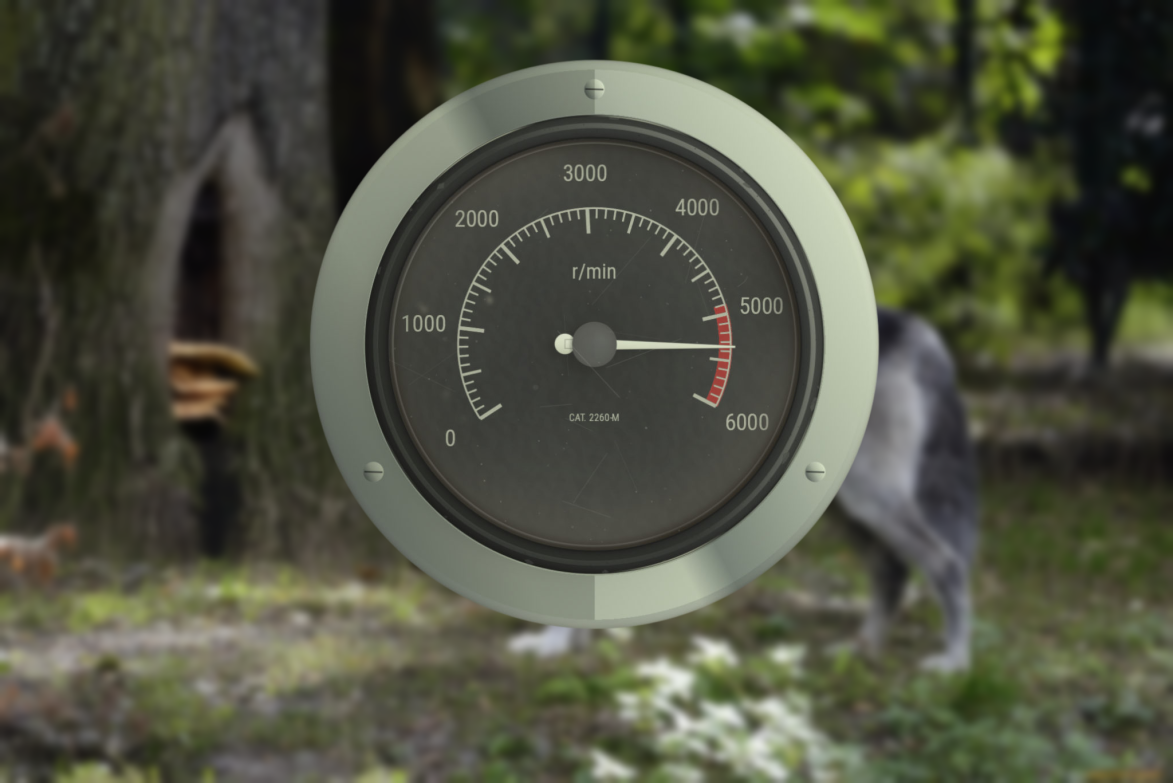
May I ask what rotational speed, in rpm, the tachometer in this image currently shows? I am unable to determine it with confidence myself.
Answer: 5350 rpm
